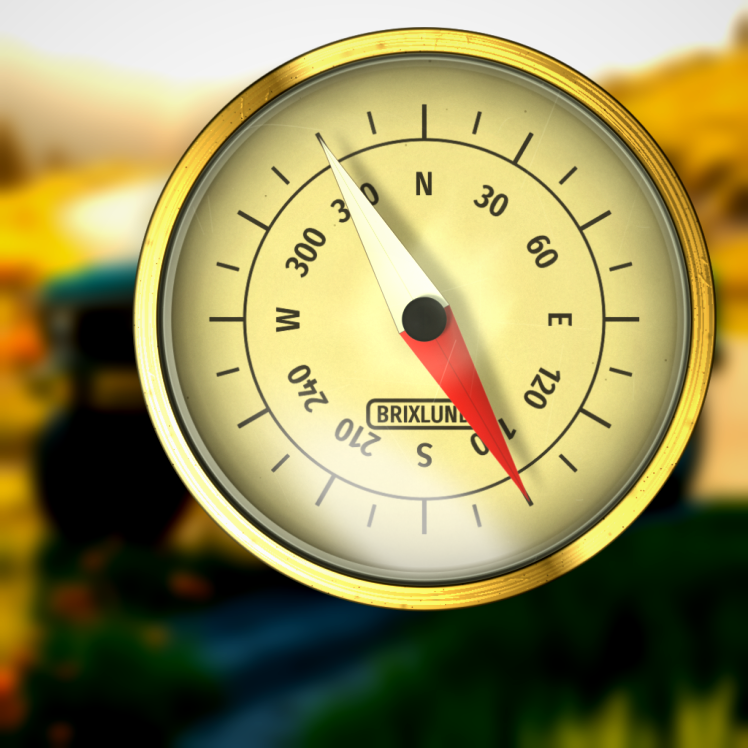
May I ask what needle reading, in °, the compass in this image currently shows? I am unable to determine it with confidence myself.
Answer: 150 °
